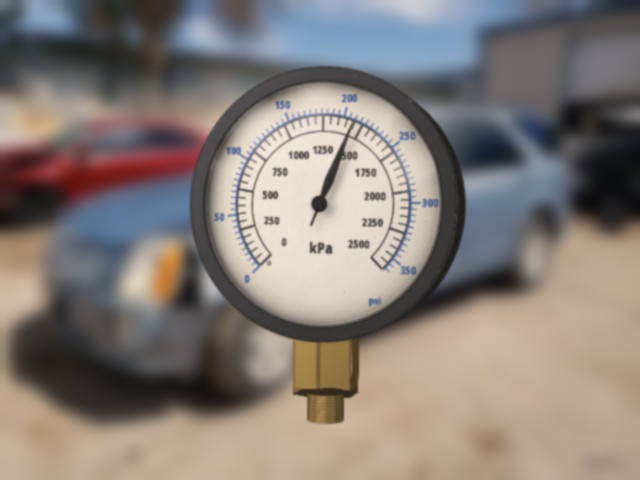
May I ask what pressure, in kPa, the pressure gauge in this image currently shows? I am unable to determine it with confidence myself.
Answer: 1450 kPa
